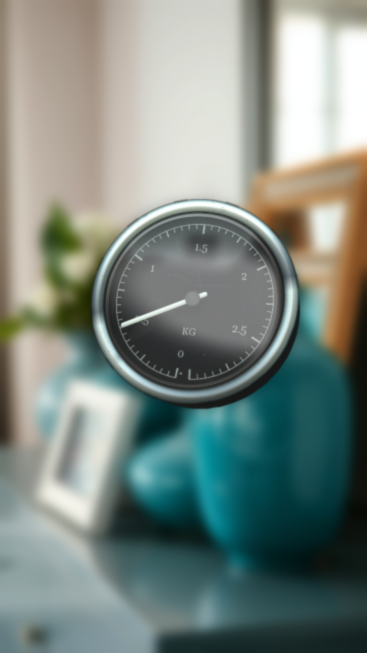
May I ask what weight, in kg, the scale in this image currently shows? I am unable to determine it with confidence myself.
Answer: 0.5 kg
